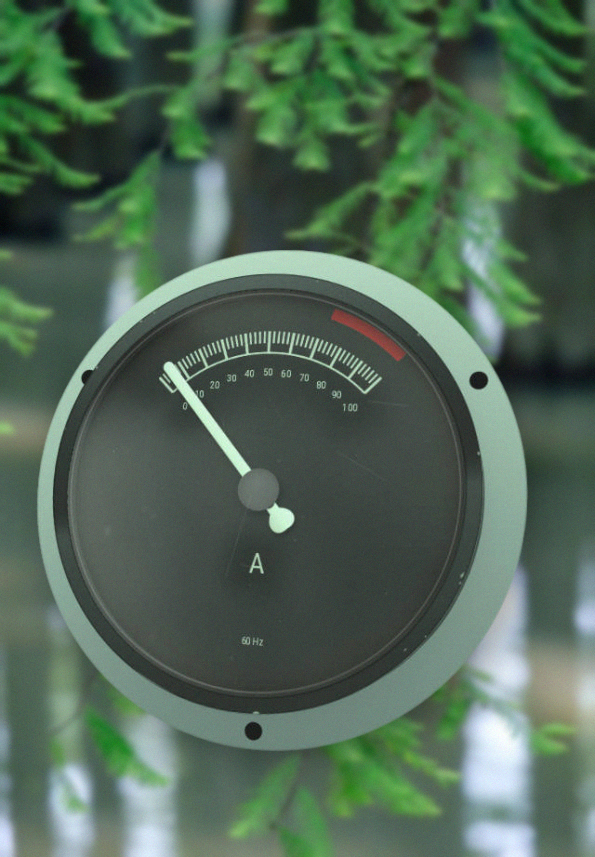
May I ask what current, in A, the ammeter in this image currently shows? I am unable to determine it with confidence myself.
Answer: 6 A
